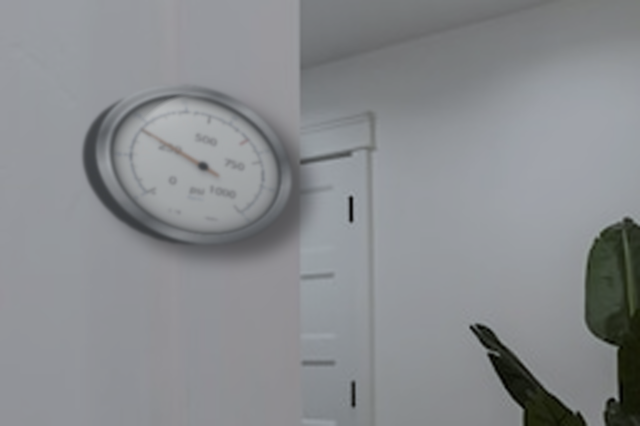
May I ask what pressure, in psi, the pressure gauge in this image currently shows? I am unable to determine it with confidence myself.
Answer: 250 psi
